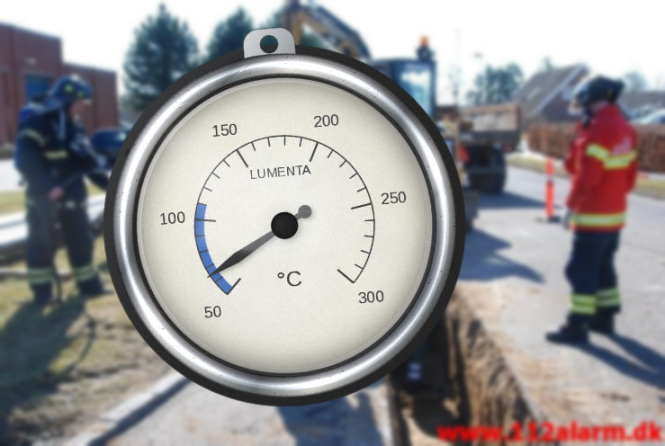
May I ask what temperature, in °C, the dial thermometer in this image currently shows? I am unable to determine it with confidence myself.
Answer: 65 °C
